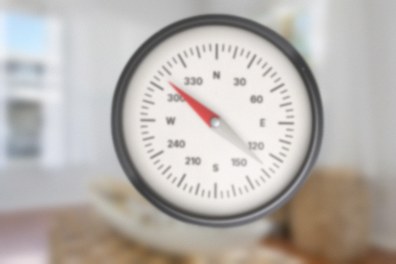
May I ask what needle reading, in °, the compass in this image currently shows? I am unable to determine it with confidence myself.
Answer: 310 °
